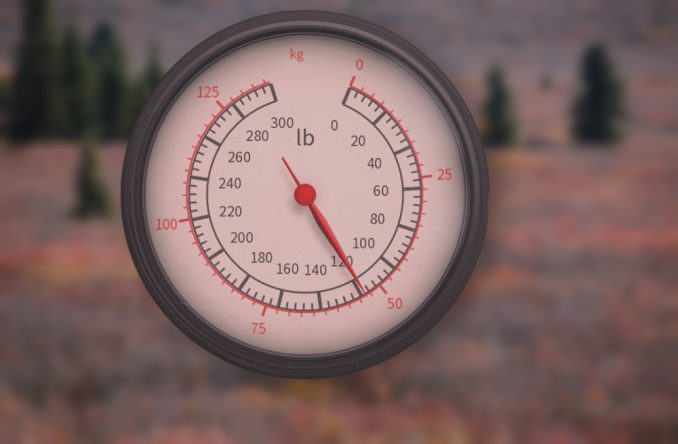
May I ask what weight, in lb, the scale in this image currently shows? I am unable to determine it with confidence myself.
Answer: 118 lb
